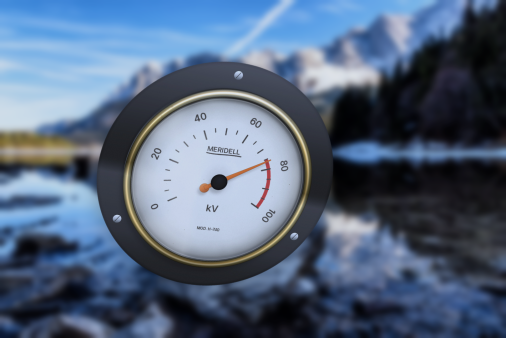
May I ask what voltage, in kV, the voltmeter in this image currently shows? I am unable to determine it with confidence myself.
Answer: 75 kV
